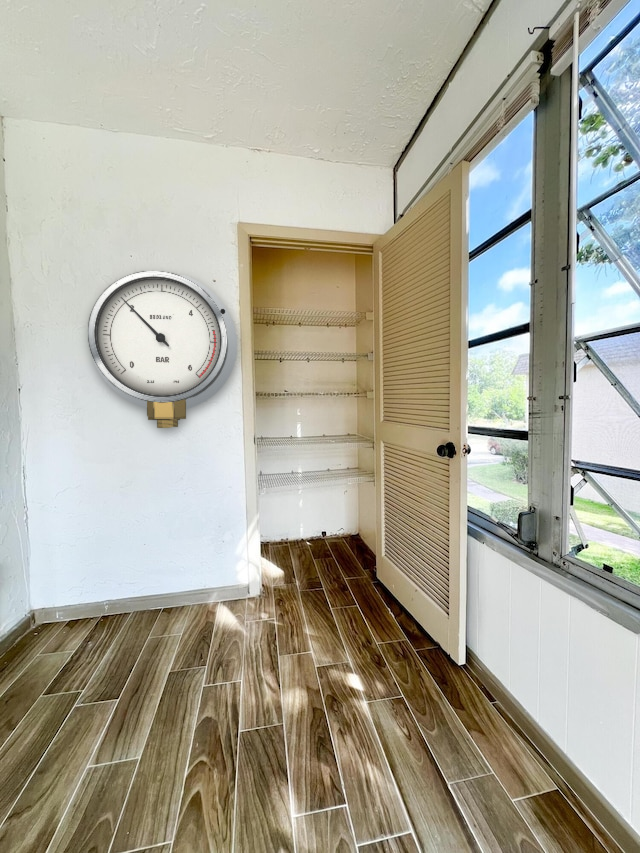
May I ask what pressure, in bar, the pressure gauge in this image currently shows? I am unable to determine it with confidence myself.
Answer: 2 bar
